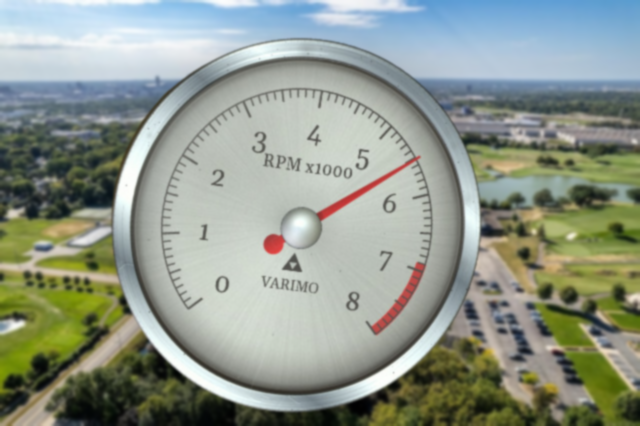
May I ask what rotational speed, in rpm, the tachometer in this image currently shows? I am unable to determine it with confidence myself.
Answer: 5500 rpm
